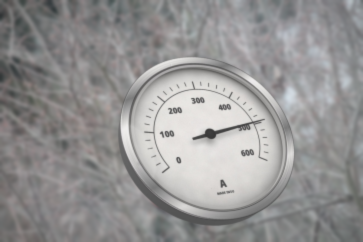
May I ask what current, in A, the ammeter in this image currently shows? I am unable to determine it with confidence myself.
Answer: 500 A
